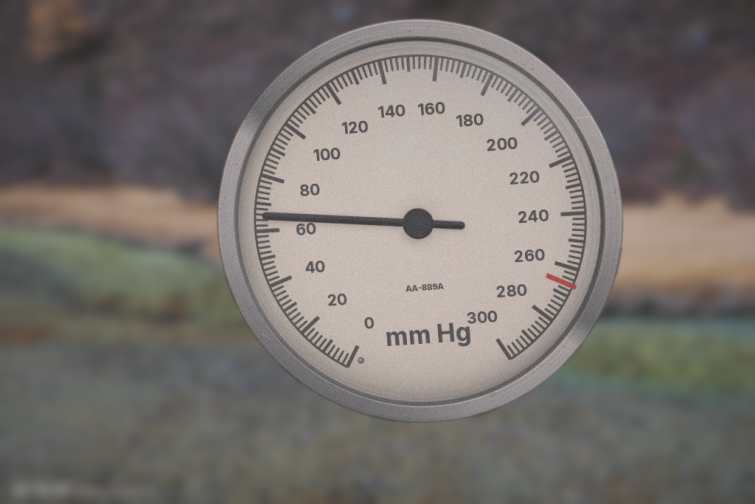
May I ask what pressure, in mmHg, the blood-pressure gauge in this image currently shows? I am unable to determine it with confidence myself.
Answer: 66 mmHg
